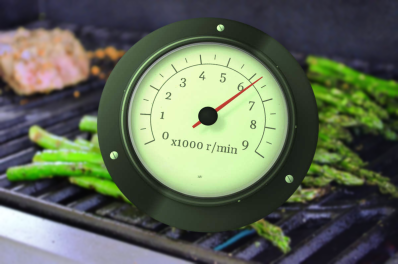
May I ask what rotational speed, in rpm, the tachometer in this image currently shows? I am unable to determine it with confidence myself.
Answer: 6250 rpm
